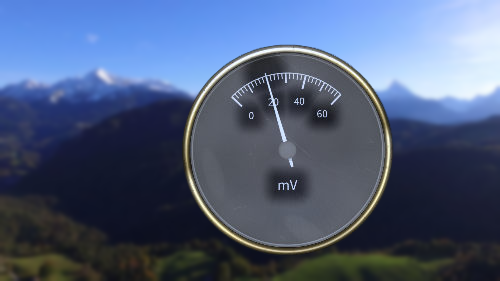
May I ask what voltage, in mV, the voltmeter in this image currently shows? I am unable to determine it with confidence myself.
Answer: 20 mV
